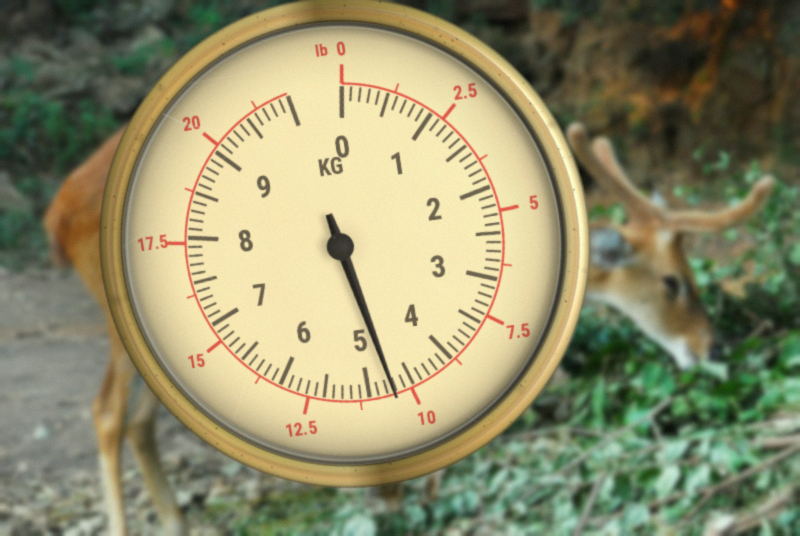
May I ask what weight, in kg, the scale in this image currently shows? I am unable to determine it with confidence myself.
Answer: 4.7 kg
